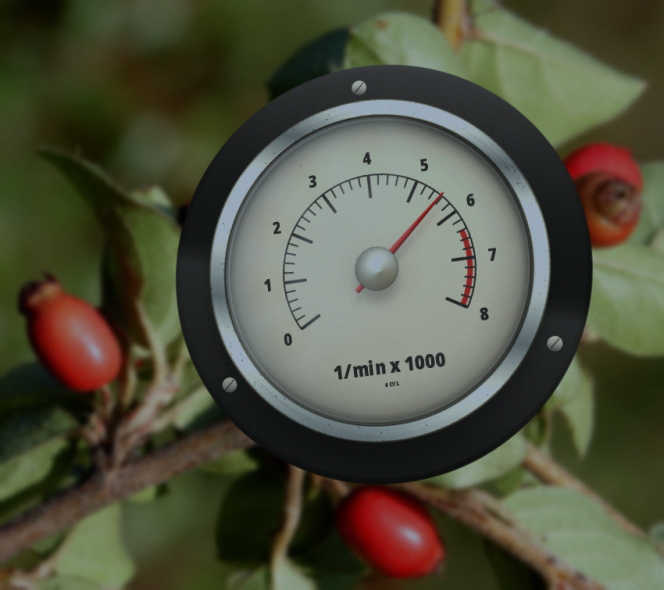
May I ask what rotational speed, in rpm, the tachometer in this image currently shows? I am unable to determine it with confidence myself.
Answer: 5600 rpm
